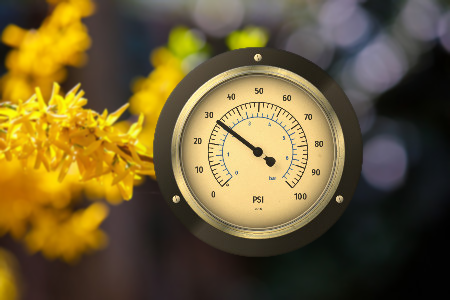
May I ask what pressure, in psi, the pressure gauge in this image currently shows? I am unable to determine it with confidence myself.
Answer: 30 psi
